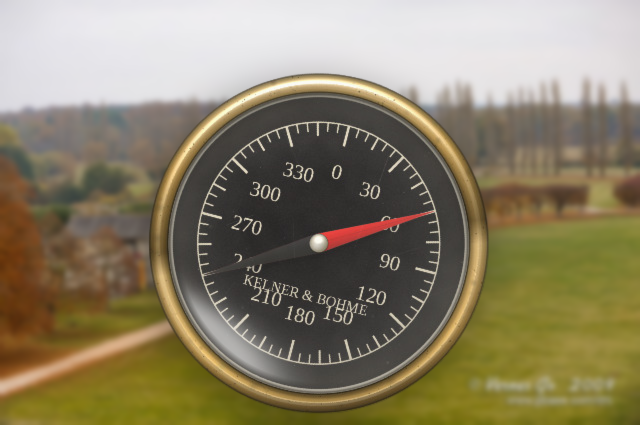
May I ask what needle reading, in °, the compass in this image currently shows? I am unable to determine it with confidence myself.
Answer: 60 °
